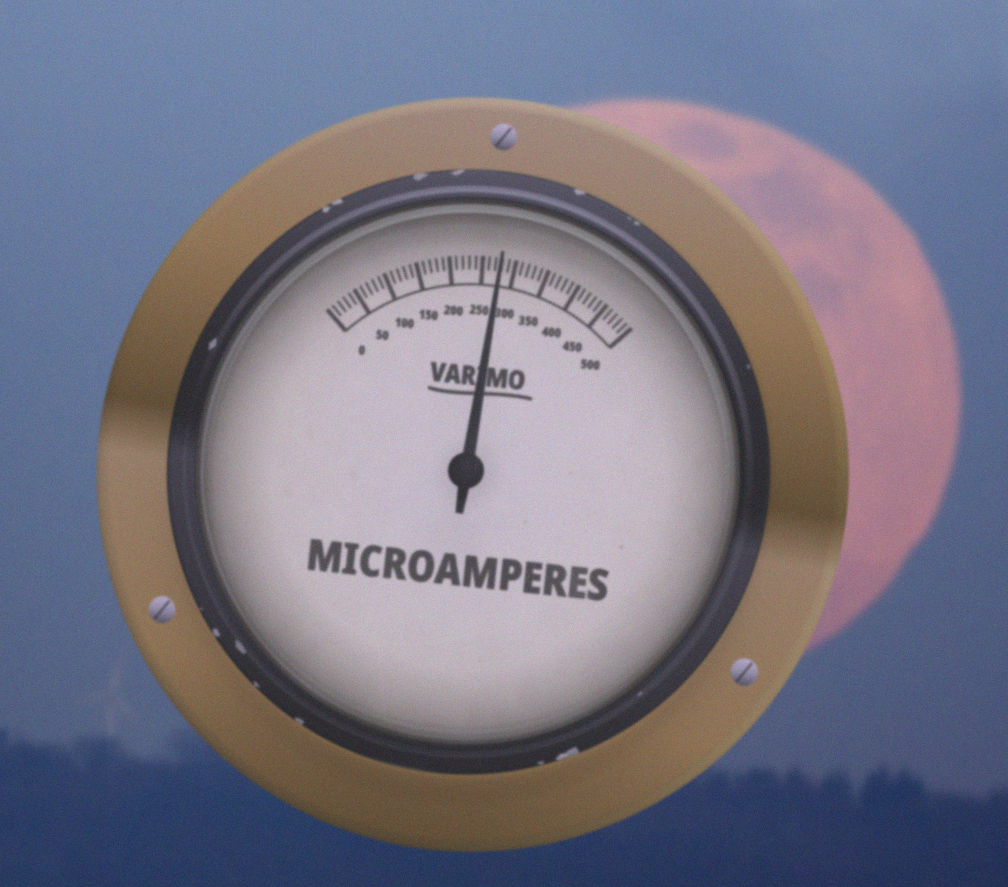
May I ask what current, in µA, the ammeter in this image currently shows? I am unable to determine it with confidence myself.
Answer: 280 µA
